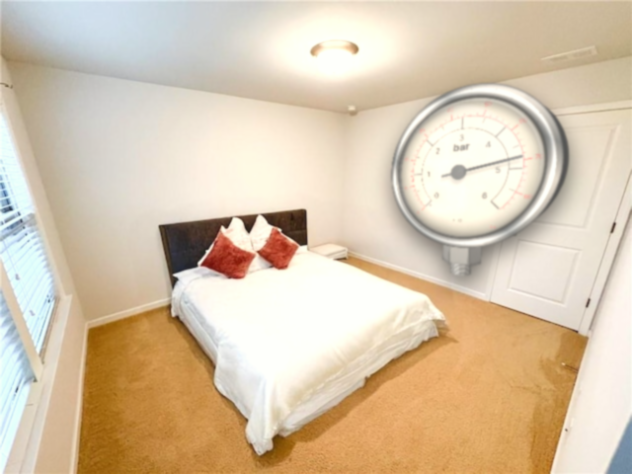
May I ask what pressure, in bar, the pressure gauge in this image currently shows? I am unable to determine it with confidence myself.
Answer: 4.75 bar
